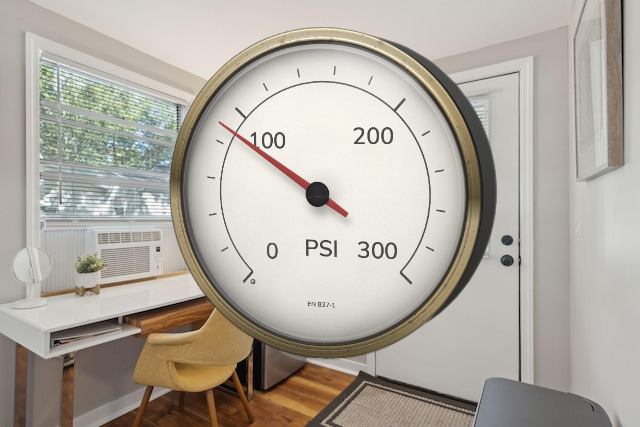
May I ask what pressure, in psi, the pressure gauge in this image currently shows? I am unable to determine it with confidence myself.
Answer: 90 psi
